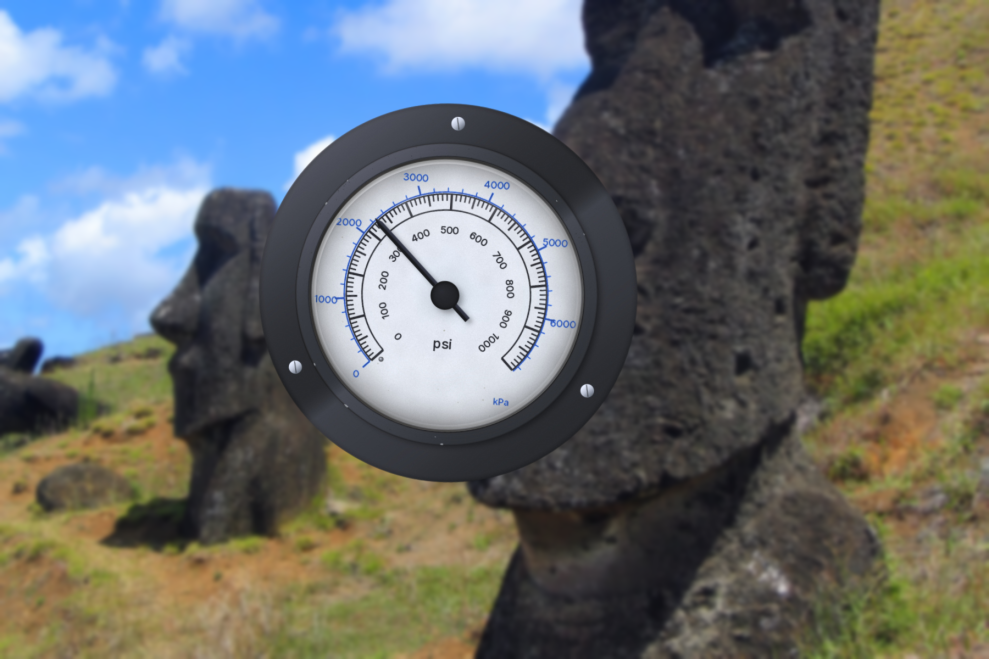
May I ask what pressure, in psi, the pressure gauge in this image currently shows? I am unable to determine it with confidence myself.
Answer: 330 psi
